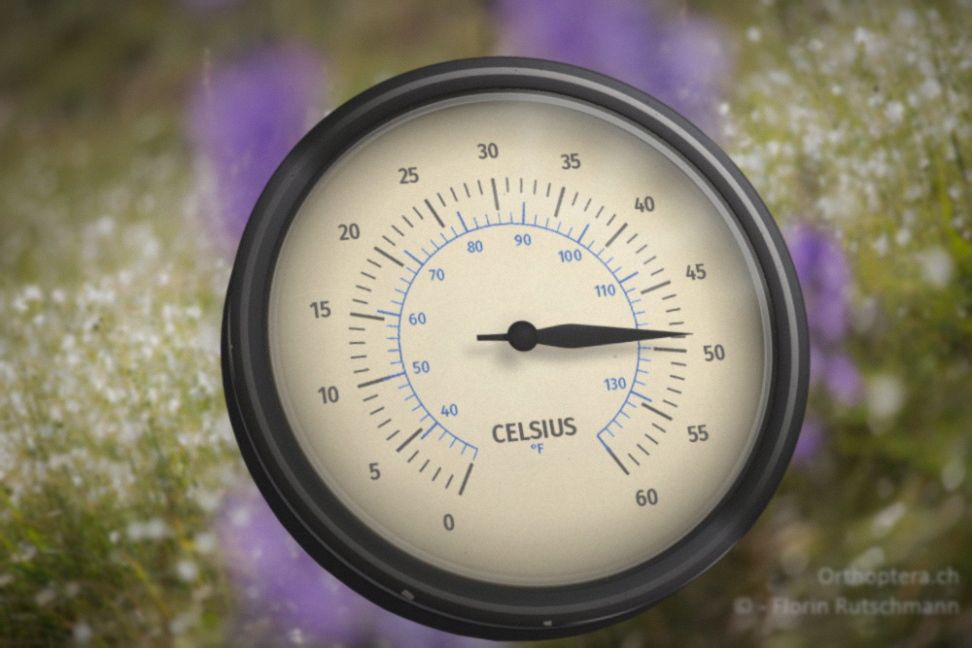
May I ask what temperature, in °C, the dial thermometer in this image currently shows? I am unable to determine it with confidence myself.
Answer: 49 °C
